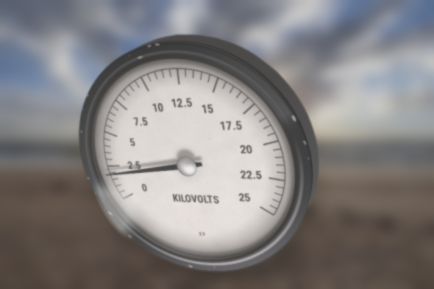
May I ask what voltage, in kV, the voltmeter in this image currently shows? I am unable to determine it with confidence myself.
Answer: 2 kV
